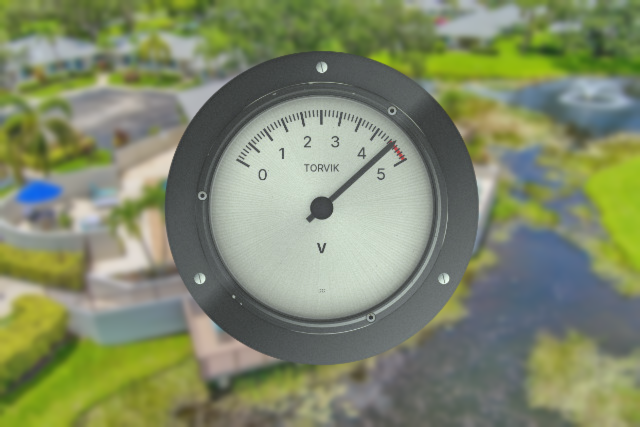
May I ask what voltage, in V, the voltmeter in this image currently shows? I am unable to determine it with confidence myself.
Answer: 4.5 V
